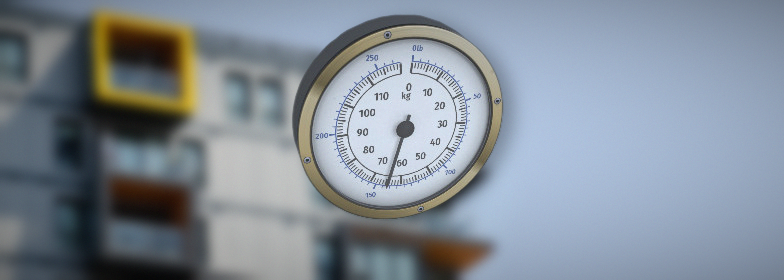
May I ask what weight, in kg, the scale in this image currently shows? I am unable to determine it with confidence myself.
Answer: 65 kg
